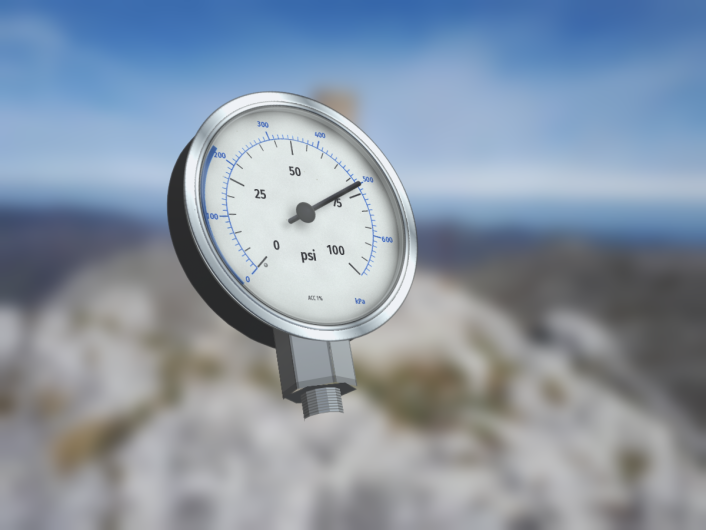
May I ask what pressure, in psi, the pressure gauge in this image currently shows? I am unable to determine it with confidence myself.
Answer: 72.5 psi
